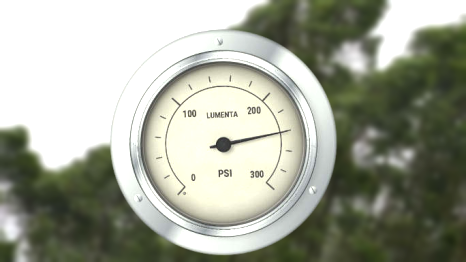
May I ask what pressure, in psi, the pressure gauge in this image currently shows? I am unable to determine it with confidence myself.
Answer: 240 psi
